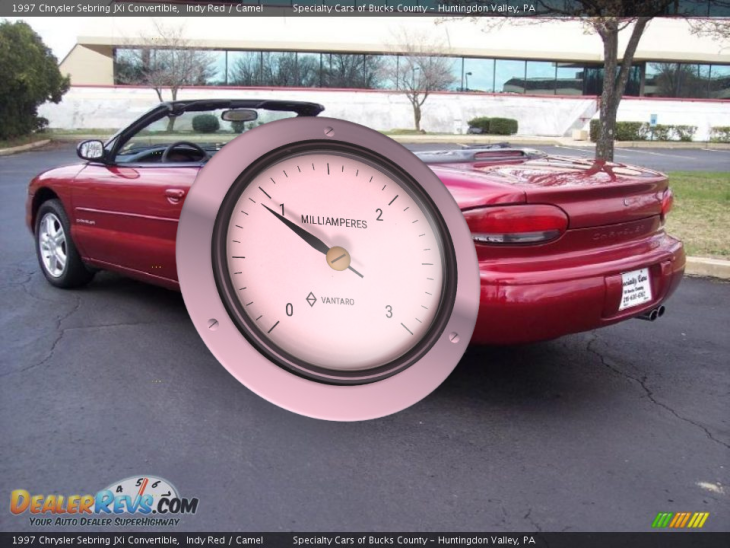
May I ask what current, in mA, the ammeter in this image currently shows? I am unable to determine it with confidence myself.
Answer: 0.9 mA
